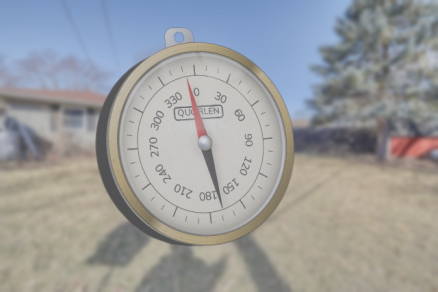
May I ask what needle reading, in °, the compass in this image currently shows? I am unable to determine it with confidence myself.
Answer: 350 °
